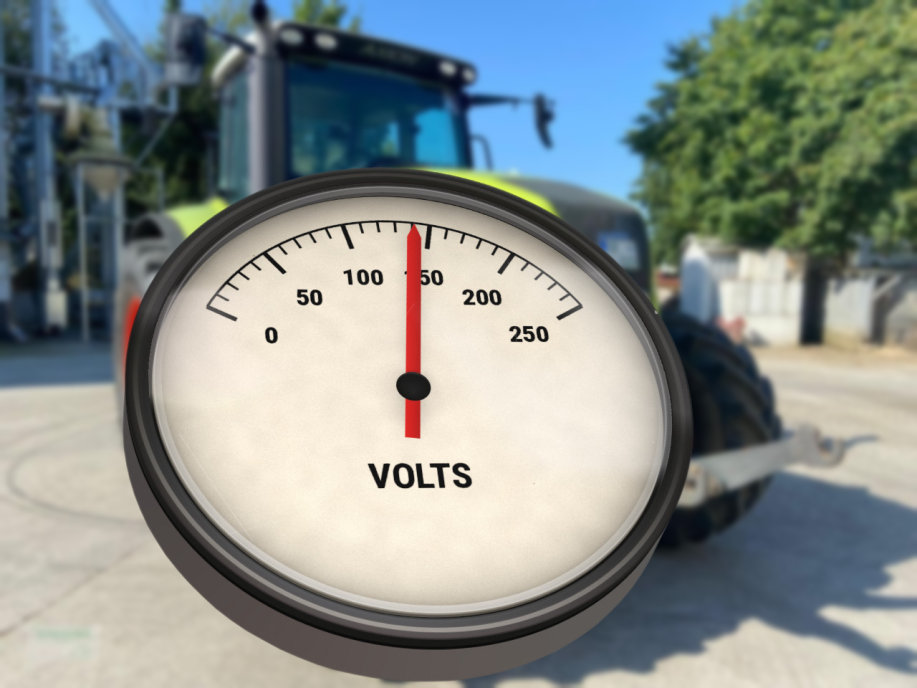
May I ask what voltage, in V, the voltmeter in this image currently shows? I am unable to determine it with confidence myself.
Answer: 140 V
